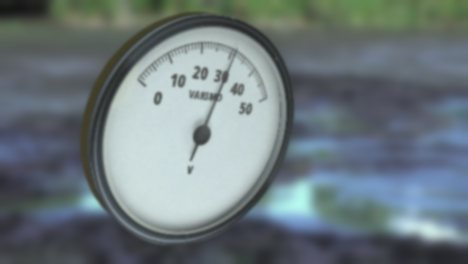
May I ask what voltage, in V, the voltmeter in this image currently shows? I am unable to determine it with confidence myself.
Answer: 30 V
